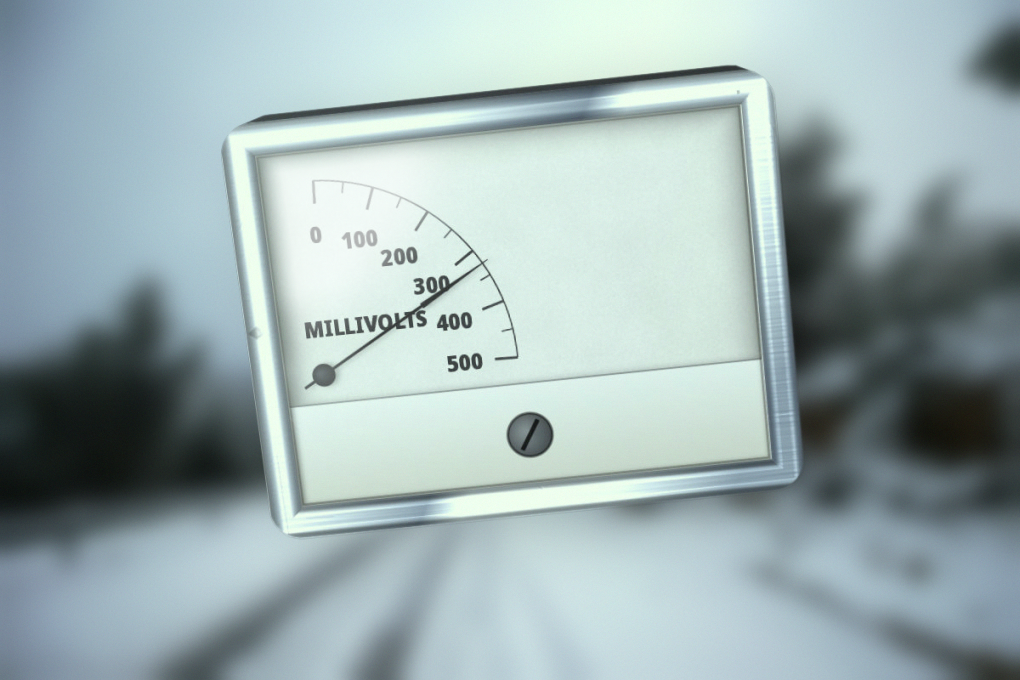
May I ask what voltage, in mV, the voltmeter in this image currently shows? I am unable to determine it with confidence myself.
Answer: 325 mV
